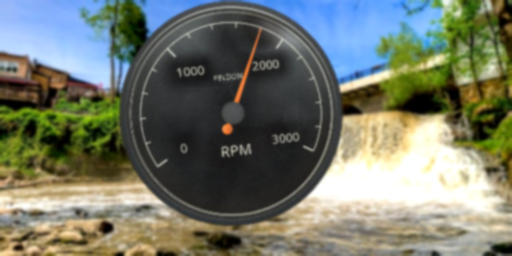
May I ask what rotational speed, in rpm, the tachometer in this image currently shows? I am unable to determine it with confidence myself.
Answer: 1800 rpm
